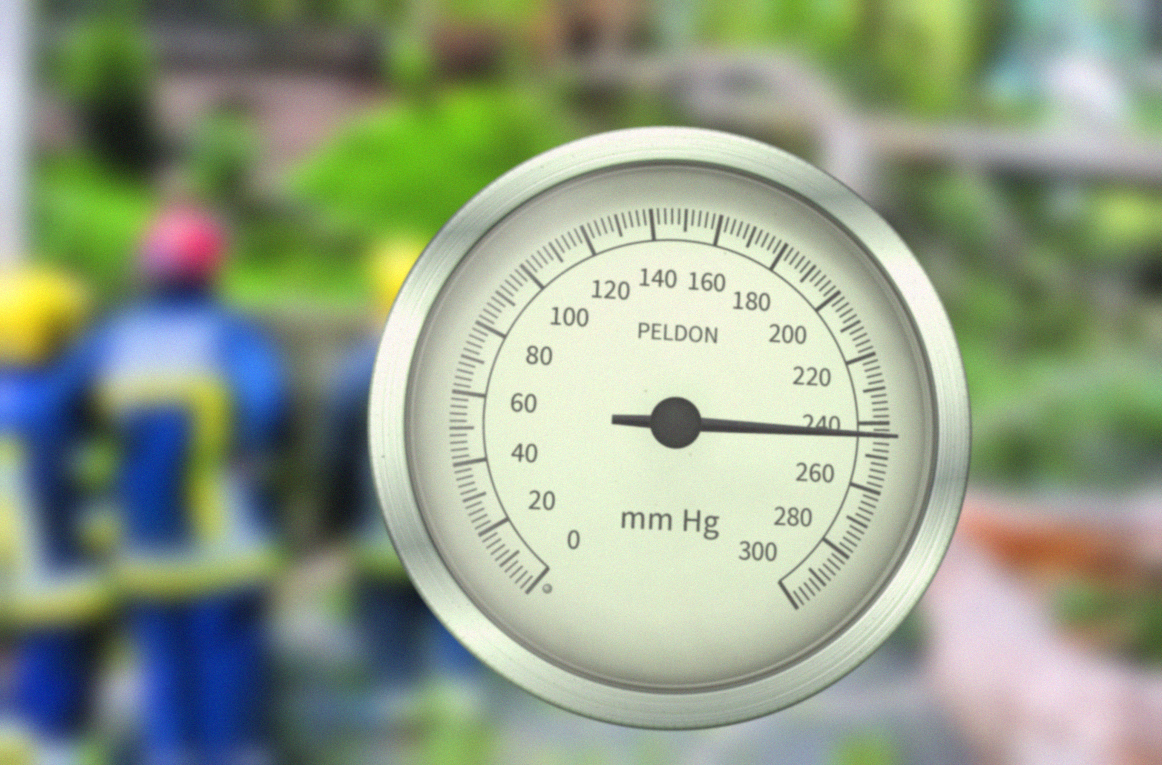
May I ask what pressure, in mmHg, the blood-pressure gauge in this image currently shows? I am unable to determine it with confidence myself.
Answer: 244 mmHg
